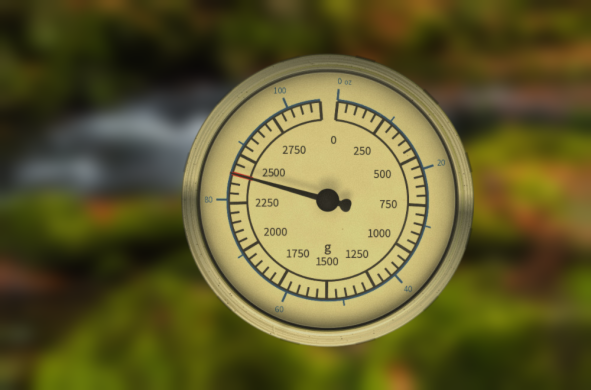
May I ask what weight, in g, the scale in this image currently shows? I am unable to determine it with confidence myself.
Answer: 2400 g
